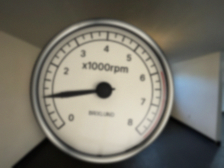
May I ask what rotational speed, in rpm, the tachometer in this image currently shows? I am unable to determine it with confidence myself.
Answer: 1000 rpm
